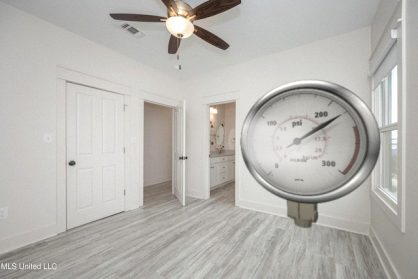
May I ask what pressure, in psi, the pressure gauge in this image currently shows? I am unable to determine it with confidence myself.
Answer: 220 psi
